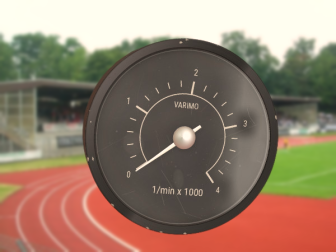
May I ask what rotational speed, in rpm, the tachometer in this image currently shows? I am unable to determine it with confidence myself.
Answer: 0 rpm
